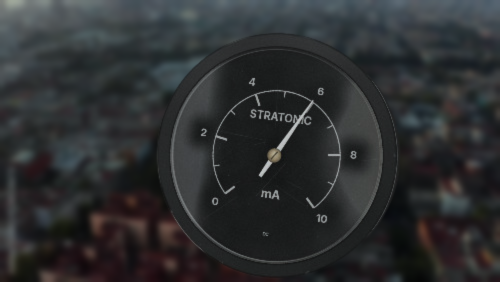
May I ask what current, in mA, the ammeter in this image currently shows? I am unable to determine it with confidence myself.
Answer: 6 mA
